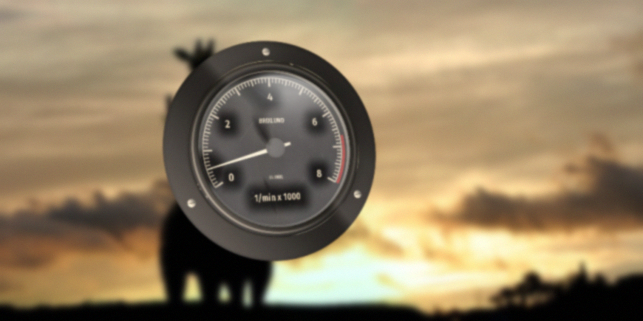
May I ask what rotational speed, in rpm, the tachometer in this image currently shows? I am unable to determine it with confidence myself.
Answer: 500 rpm
